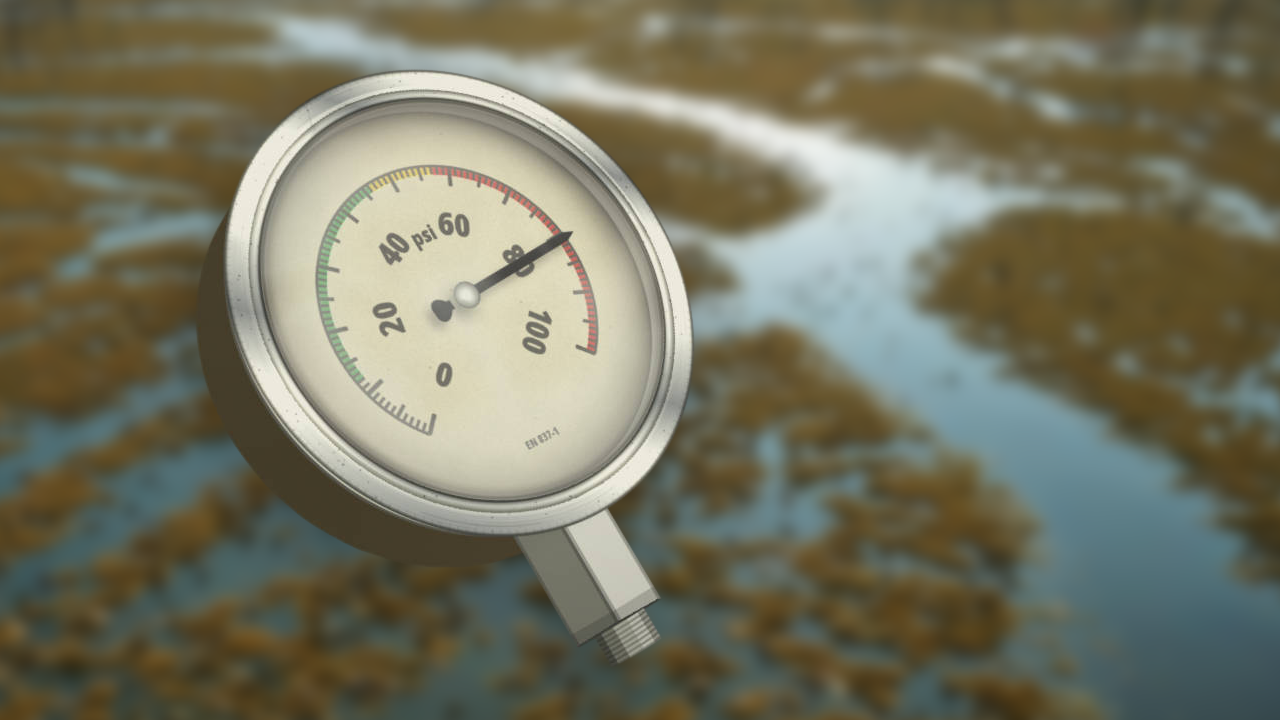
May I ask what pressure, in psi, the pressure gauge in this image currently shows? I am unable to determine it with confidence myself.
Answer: 81 psi
